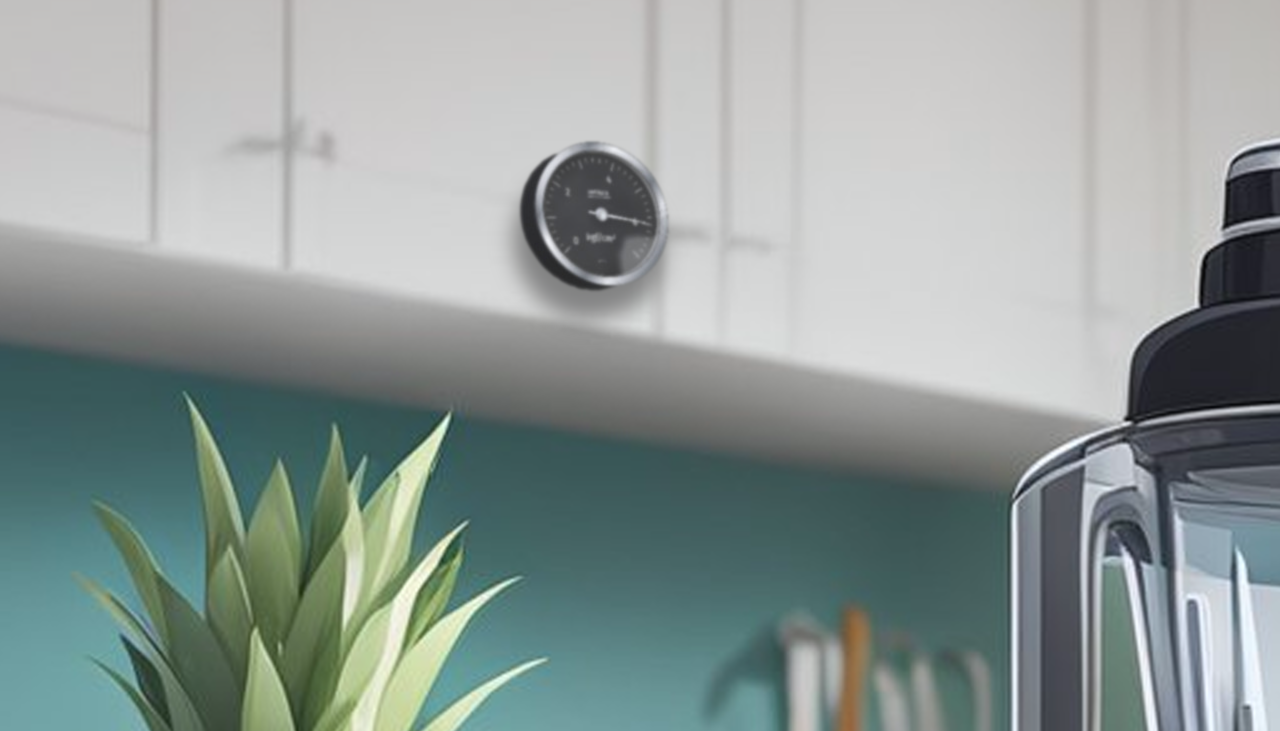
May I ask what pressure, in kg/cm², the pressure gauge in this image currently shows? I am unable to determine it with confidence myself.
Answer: 6 kg/cm²
